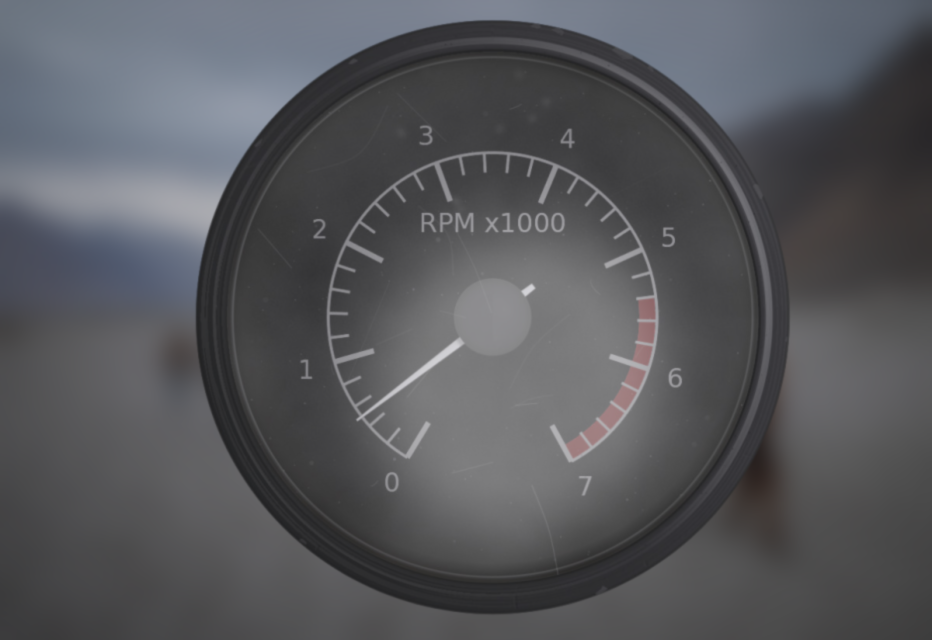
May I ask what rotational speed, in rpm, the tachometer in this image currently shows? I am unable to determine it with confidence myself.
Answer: 500 rpm
